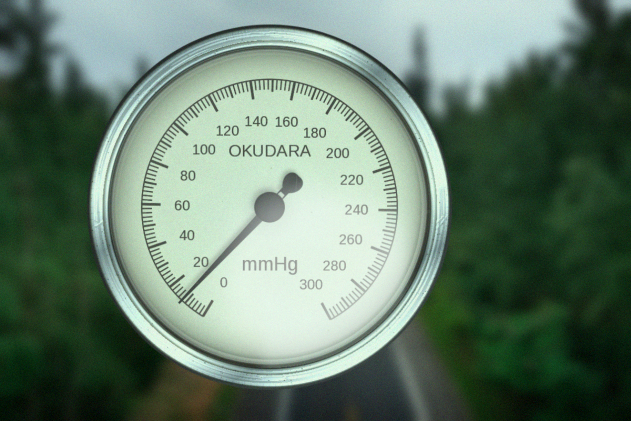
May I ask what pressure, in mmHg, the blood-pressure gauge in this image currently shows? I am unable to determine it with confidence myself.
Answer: 12 mmHg
